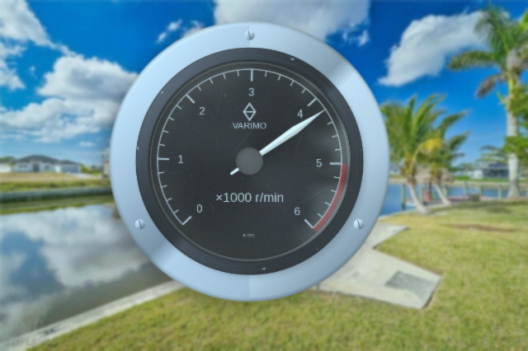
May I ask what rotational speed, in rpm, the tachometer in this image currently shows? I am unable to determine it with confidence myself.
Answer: 4200 rpm
